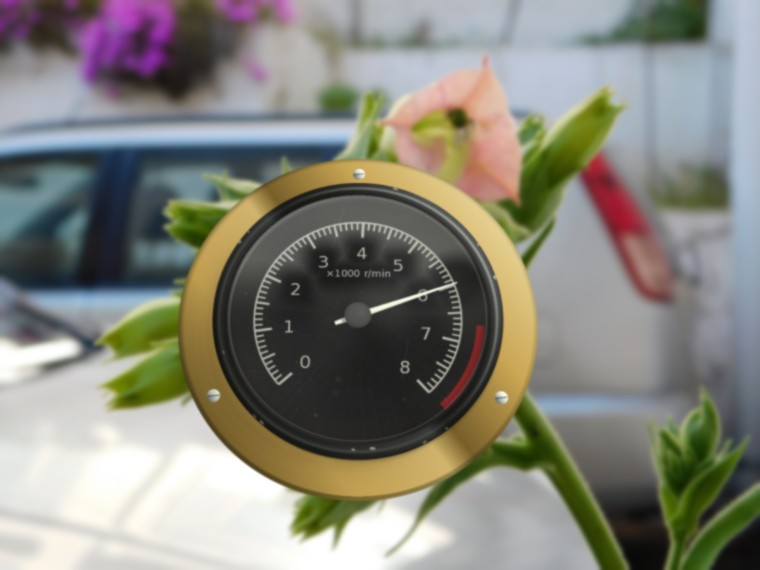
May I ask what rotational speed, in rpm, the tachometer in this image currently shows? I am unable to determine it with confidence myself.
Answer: 6000 rpm
